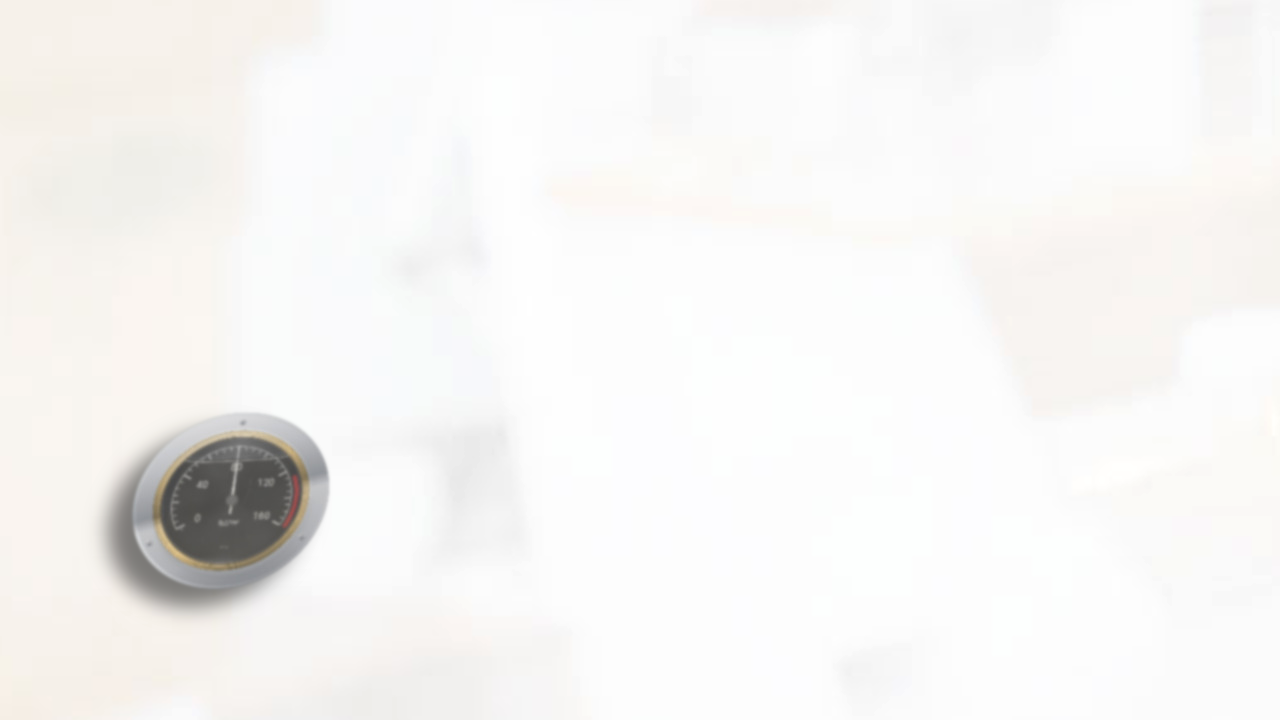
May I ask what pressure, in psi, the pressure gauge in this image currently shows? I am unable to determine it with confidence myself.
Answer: 80 psi
